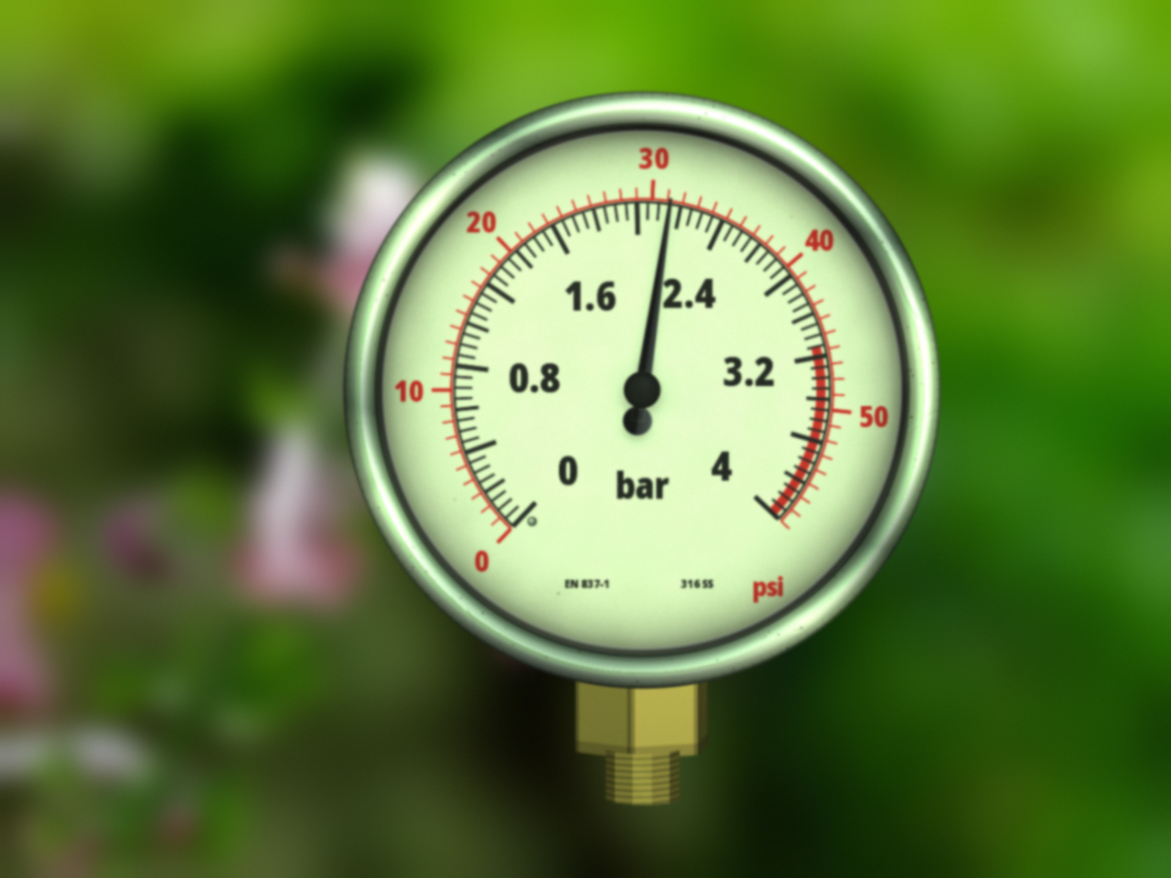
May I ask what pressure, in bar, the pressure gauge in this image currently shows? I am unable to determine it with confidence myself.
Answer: 2.15 bar
